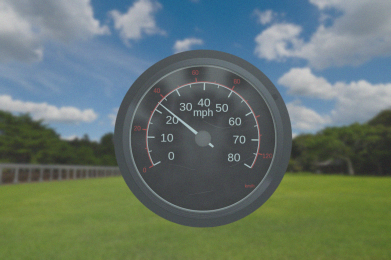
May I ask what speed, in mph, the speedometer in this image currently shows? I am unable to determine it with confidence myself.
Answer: 22.5 mph
